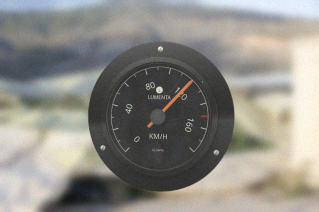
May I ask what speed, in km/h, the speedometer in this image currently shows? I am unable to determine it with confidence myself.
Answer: 120 km/h
